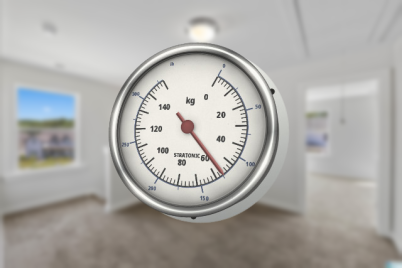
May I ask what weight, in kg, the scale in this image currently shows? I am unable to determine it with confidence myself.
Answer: 56 kg
